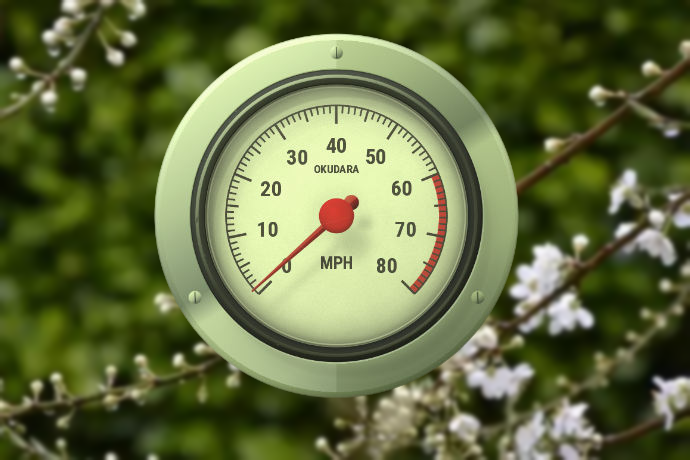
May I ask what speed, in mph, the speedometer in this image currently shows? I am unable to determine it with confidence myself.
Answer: 1 mph
